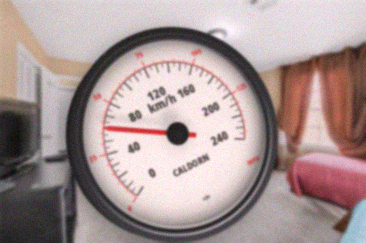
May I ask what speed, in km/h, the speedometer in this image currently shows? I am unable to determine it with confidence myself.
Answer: 60 km/h
